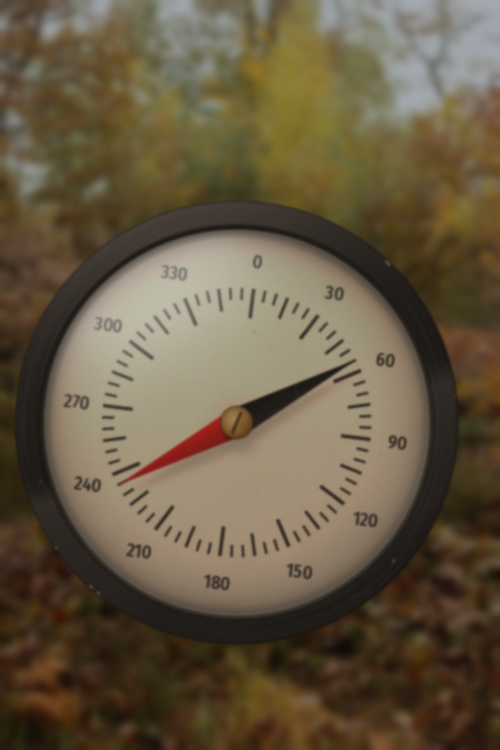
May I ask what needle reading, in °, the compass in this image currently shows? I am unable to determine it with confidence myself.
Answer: 235 °
